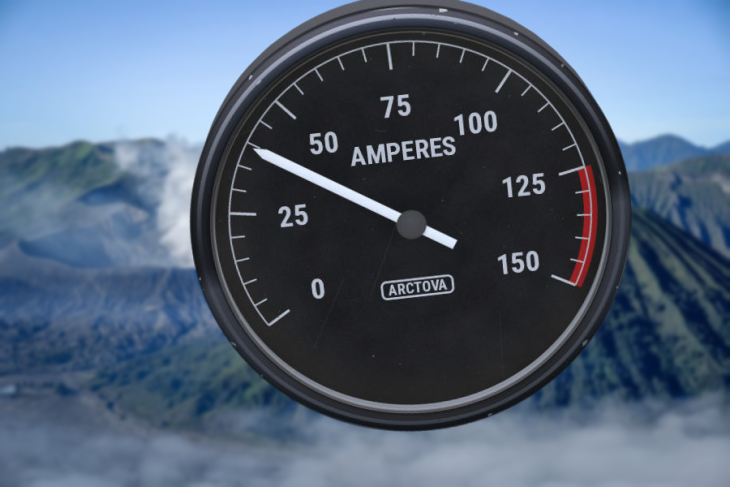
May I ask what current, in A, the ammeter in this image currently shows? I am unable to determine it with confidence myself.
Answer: 40 A
